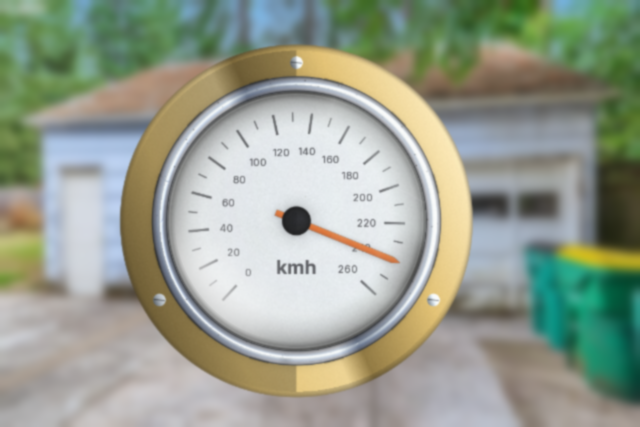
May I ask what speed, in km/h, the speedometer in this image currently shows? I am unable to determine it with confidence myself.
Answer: 240 km/h
